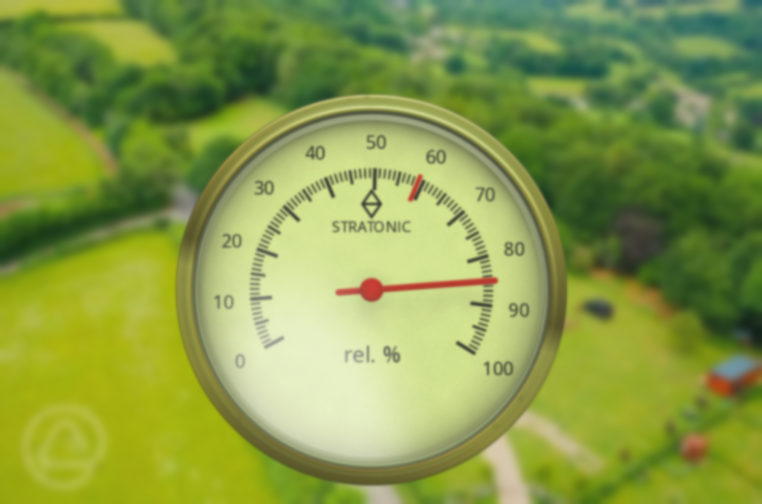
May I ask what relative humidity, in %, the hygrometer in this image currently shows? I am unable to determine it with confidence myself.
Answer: 85 %
